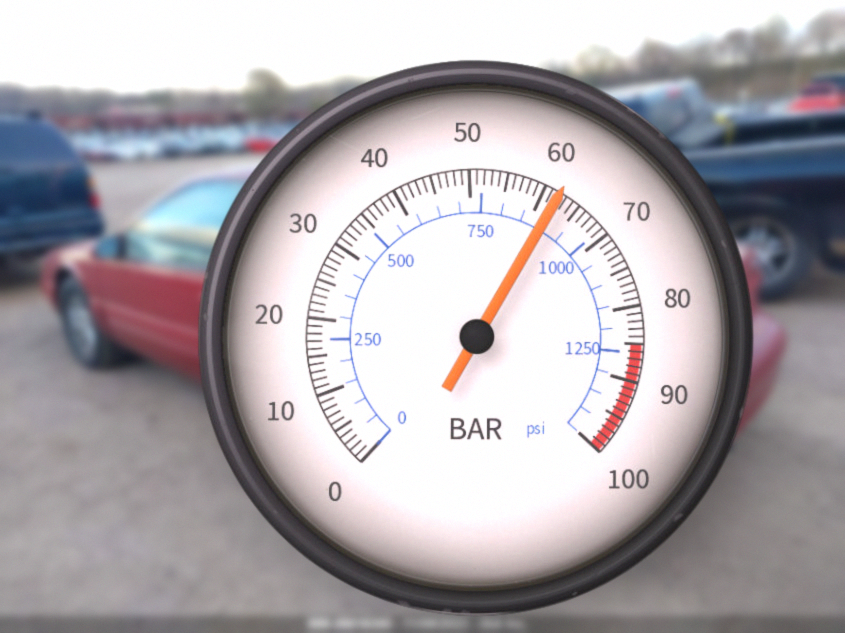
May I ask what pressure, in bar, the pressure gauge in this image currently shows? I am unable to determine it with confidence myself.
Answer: 62 bar
